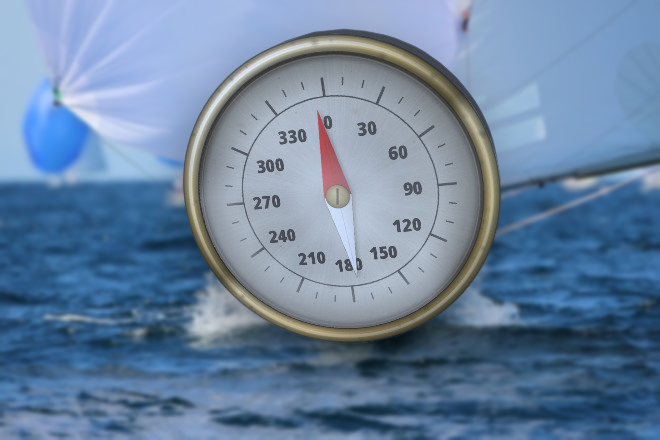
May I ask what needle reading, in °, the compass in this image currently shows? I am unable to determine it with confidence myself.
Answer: 355 °
